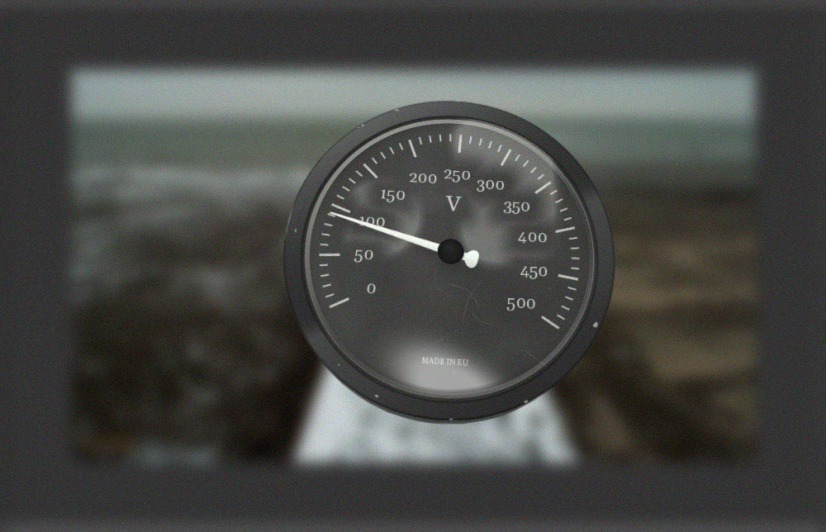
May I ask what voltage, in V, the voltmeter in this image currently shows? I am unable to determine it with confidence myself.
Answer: 90 V
